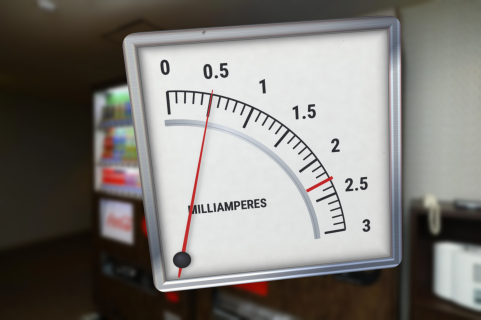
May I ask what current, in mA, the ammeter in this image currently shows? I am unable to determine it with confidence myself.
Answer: 0.5 mA
